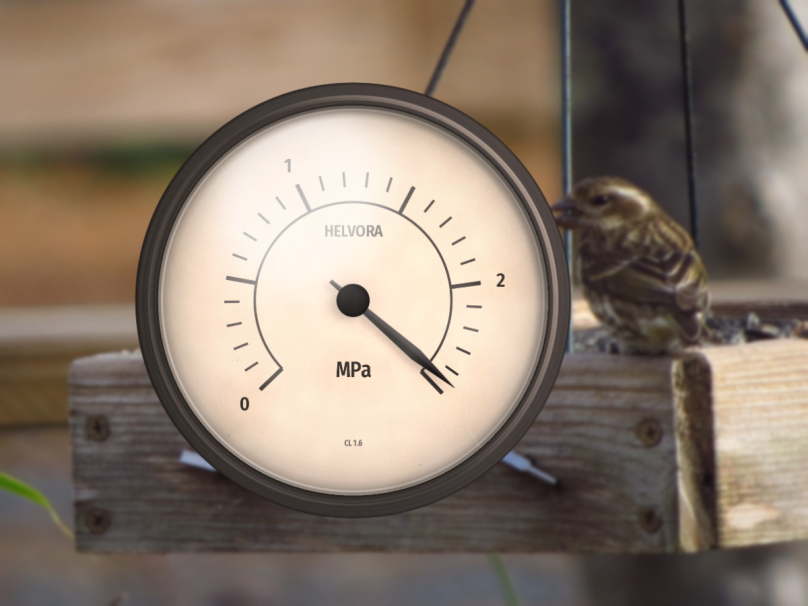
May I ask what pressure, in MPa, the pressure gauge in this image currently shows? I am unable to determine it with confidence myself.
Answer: 2.45 MPa
